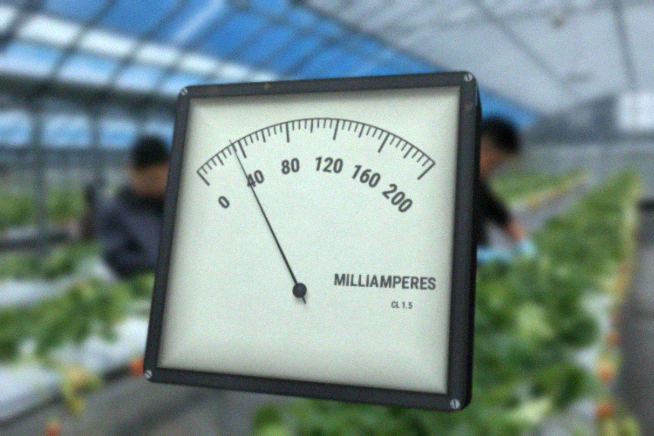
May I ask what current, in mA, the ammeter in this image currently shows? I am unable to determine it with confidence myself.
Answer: 35 mA
